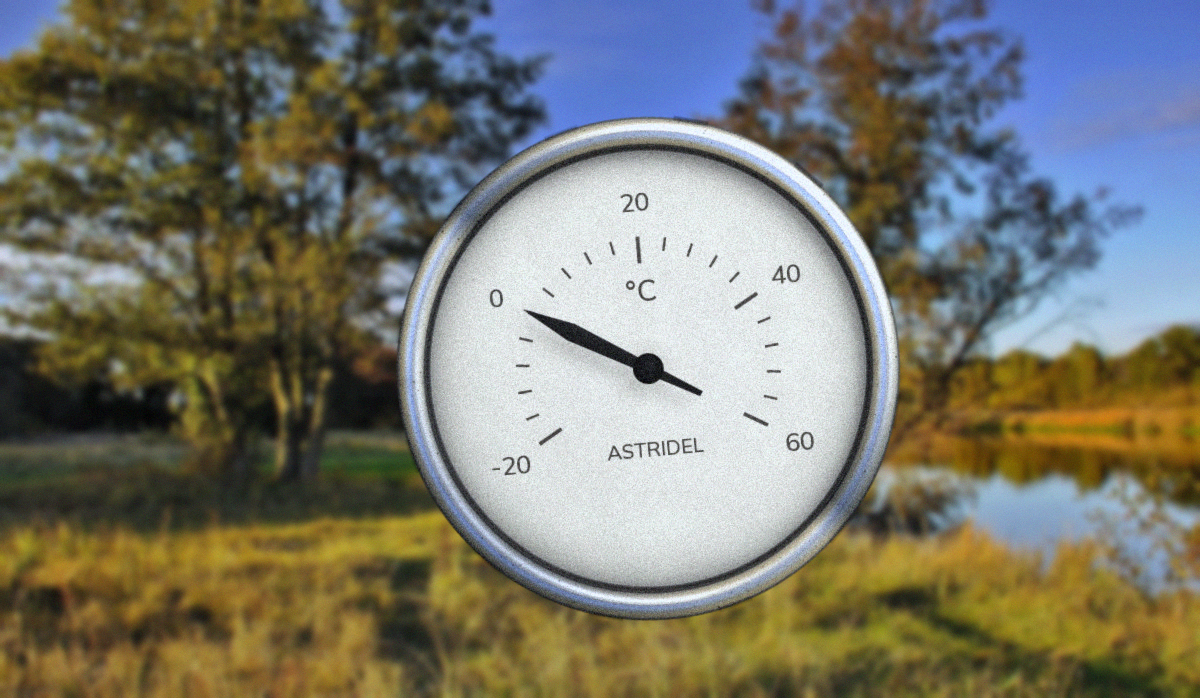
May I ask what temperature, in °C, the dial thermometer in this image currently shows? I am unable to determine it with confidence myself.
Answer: 0 °C
